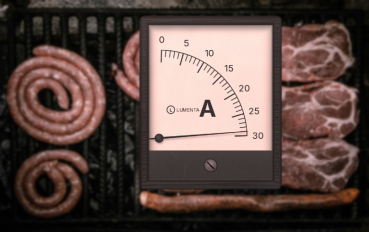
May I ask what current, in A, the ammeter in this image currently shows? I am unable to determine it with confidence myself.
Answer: 29 A
